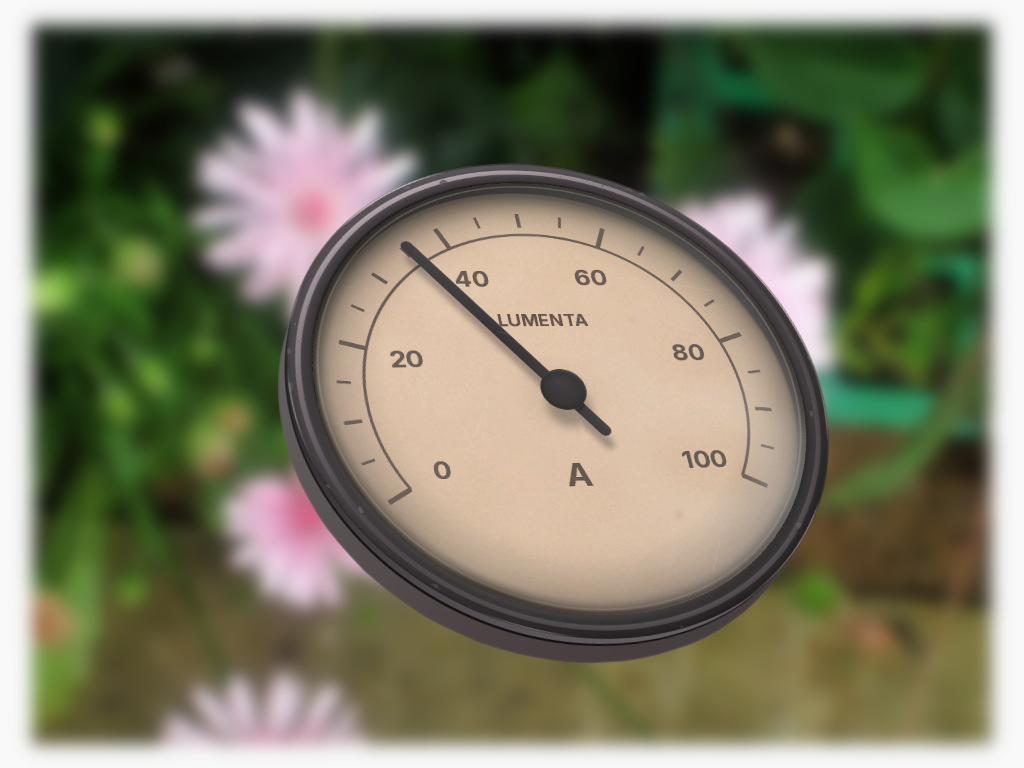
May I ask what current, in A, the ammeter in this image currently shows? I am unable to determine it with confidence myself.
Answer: 35 A
